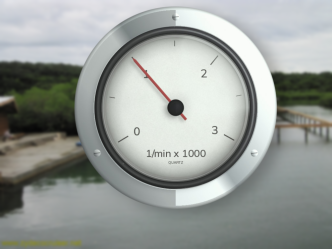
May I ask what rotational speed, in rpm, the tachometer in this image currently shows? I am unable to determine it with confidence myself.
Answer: 1000 rpm
